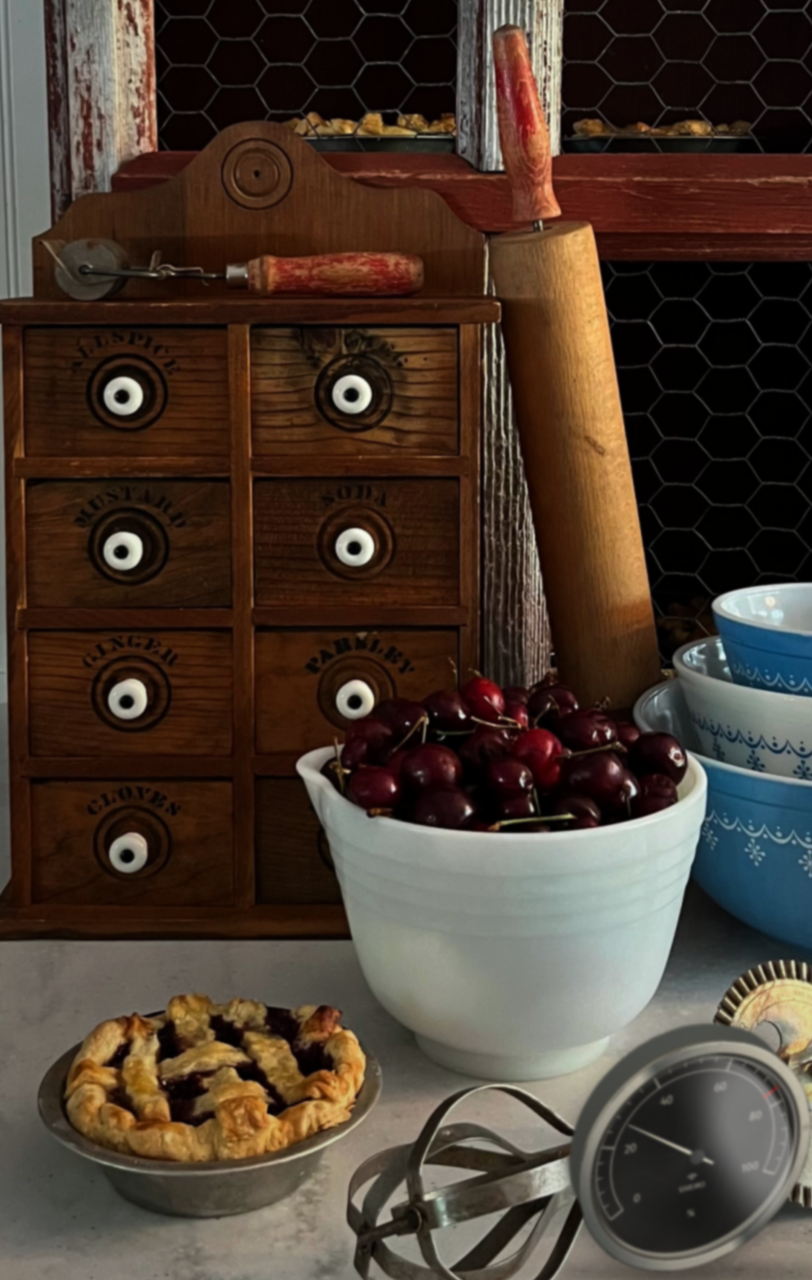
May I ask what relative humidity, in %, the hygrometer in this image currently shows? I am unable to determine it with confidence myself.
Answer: 28 %
